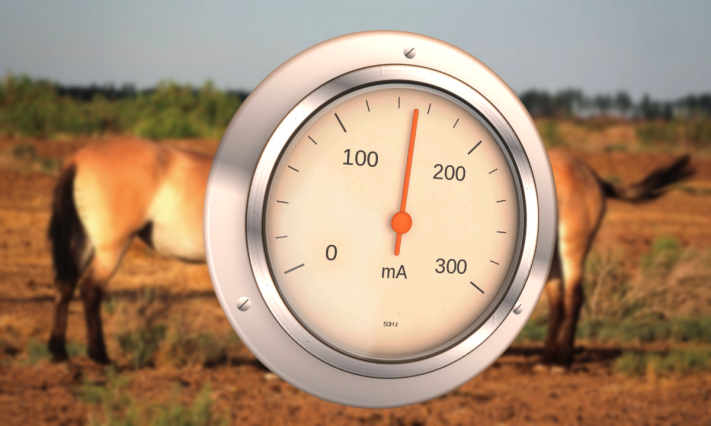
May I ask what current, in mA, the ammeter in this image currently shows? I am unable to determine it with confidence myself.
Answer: 150 mA
